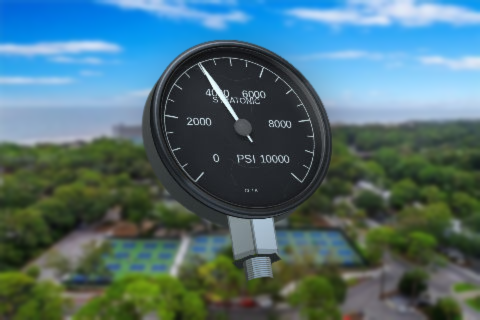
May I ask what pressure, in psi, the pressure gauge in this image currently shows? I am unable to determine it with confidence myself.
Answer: 4000 psi
